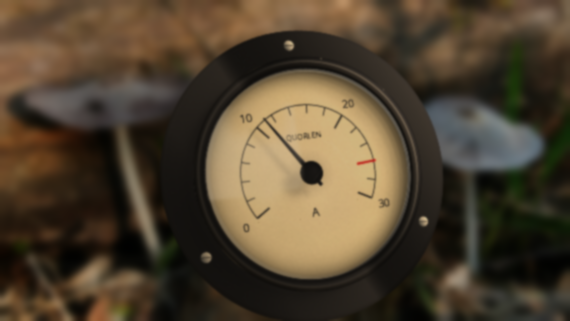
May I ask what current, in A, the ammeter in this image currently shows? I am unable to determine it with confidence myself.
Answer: 11 A
